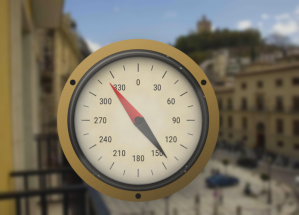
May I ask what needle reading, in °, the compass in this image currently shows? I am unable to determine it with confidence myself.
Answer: 322.5 °
